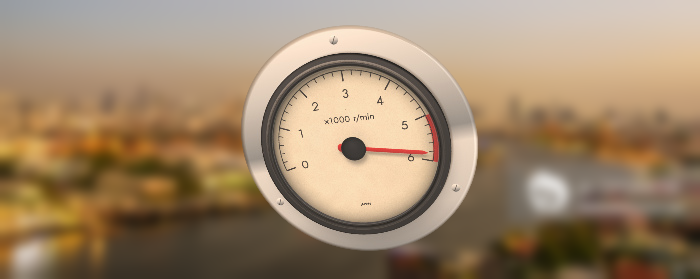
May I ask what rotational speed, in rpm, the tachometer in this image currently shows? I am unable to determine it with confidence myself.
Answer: 5800 rpm
